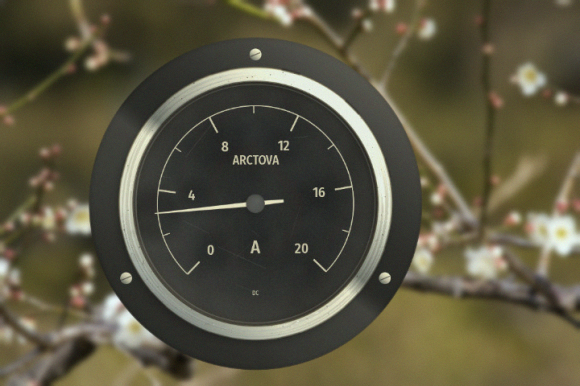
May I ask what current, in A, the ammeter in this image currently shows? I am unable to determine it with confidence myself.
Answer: 3 A
